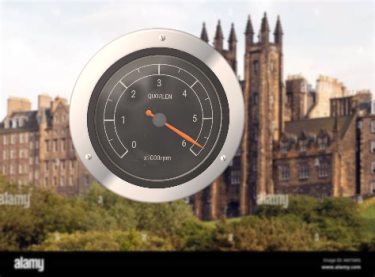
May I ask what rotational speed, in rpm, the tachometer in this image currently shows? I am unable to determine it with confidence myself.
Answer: 5750 rpm
